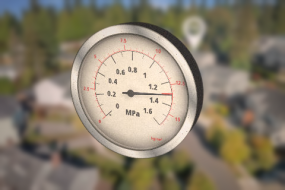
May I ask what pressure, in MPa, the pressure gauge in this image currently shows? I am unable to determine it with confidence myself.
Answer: 1.3 MPa
